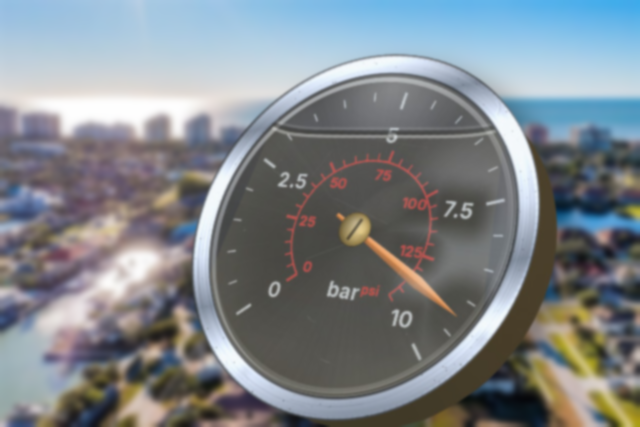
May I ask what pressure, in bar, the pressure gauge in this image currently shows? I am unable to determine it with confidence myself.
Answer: 9.25 bar
